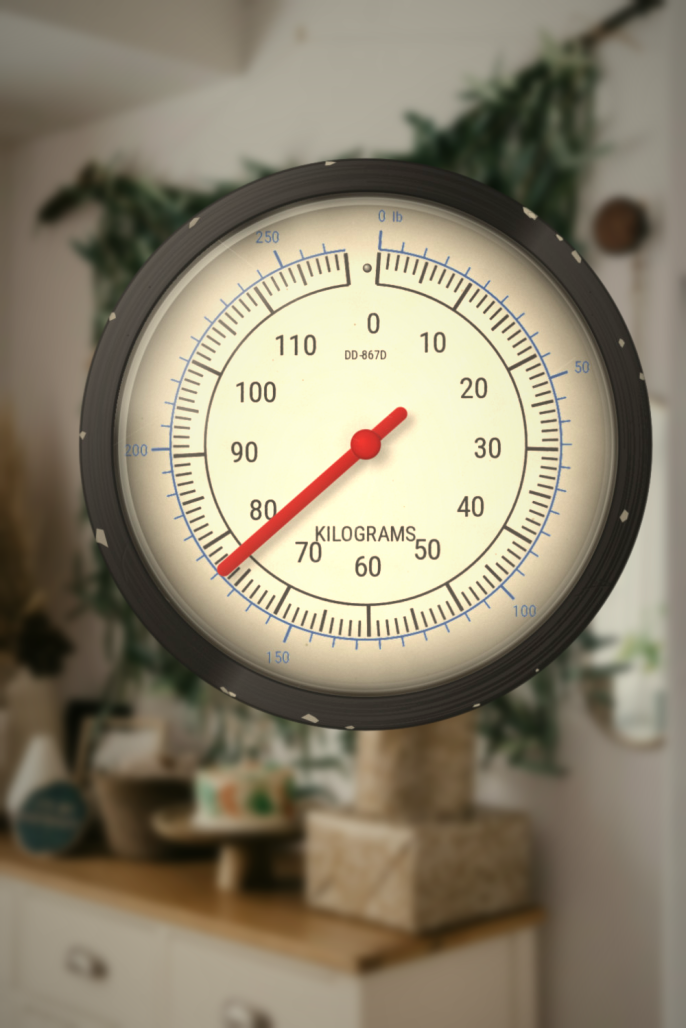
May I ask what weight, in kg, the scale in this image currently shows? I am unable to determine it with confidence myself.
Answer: 77 kg
